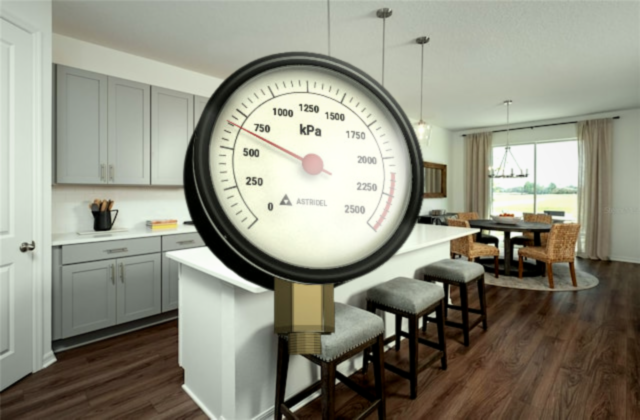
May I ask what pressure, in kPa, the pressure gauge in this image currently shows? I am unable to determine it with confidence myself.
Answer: 650 kPa
